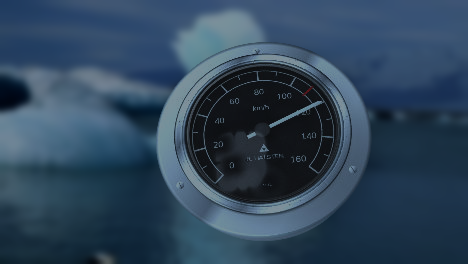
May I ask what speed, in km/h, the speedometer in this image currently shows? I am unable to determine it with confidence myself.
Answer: 120 km/h
